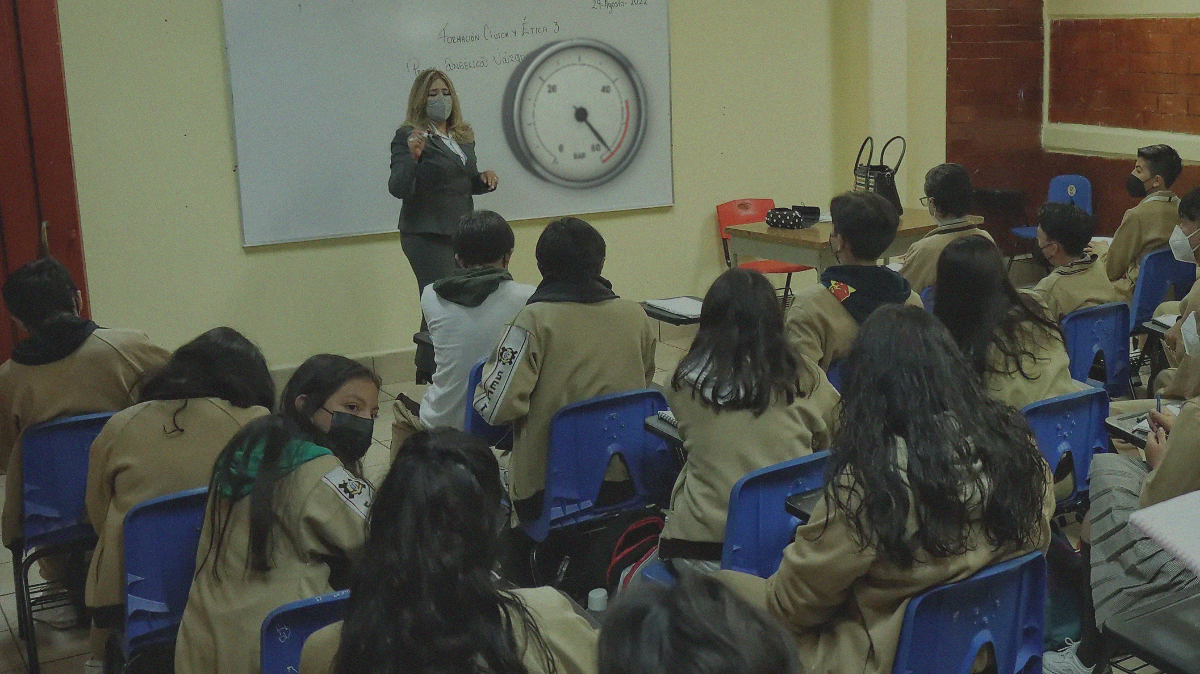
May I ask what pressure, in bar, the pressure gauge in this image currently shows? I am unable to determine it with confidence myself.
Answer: 57.5 bar
